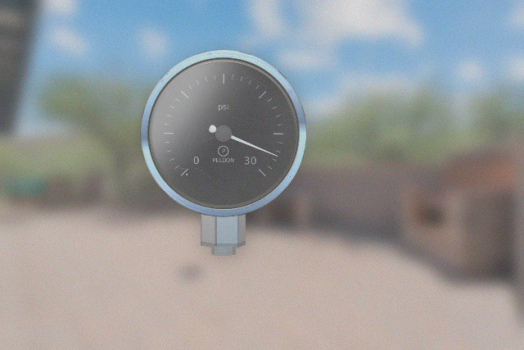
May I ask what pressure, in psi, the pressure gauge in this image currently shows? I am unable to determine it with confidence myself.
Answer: 27.5 psi
